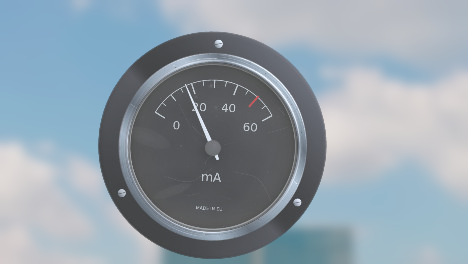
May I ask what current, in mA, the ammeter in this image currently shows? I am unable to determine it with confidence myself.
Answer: 17.5 mA
